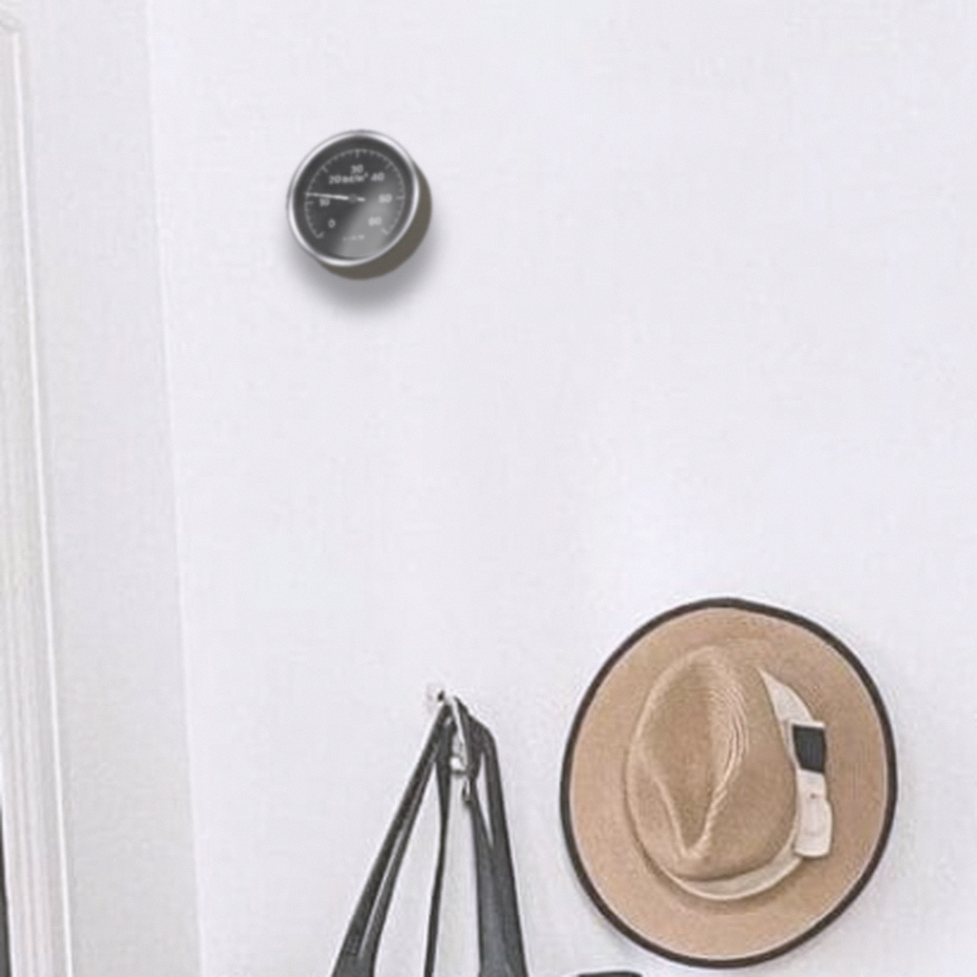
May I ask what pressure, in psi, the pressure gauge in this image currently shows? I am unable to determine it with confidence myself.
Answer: 12 psi
